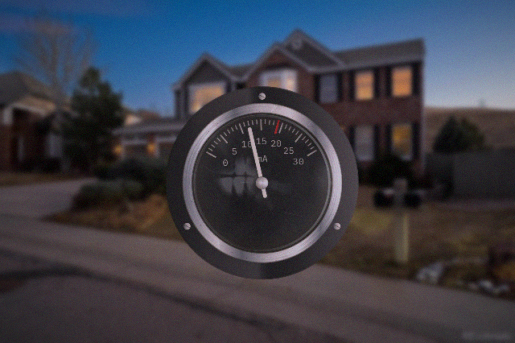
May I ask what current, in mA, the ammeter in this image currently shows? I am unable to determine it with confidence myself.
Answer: 12 mA
